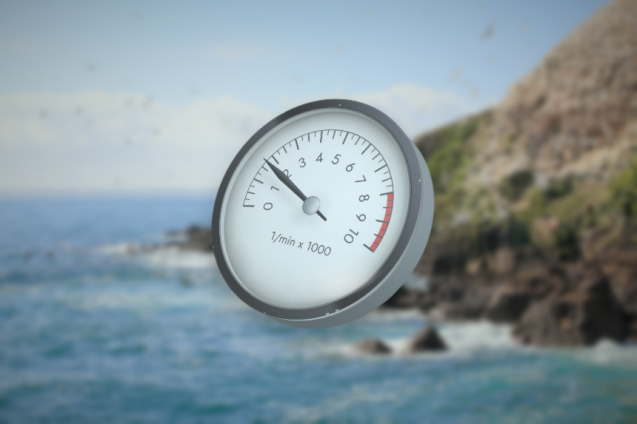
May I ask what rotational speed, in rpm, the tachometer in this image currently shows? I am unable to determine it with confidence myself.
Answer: 1750 rpm
